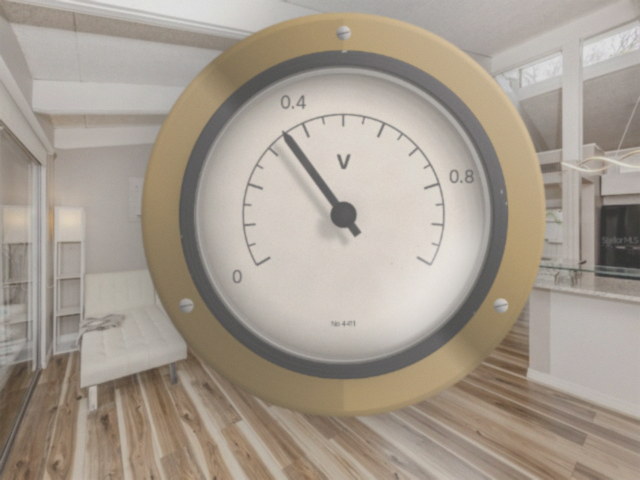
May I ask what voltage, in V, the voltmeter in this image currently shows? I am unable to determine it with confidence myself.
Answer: 0.35 V
